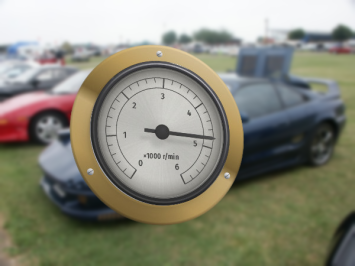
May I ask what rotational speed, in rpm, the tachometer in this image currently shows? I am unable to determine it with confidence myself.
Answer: 4800 rpm
